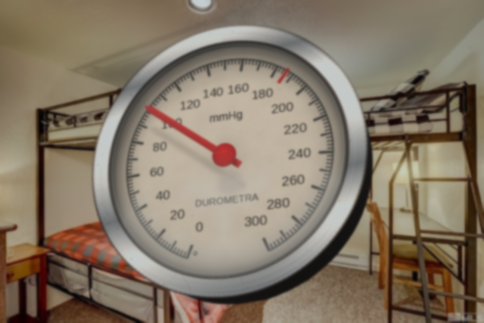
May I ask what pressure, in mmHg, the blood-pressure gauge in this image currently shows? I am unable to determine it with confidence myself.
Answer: 100 mmHg
